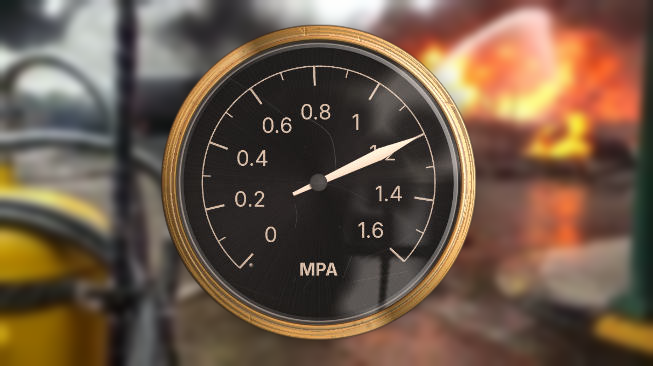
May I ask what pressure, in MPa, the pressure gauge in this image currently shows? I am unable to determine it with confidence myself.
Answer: 1.2 MPa
